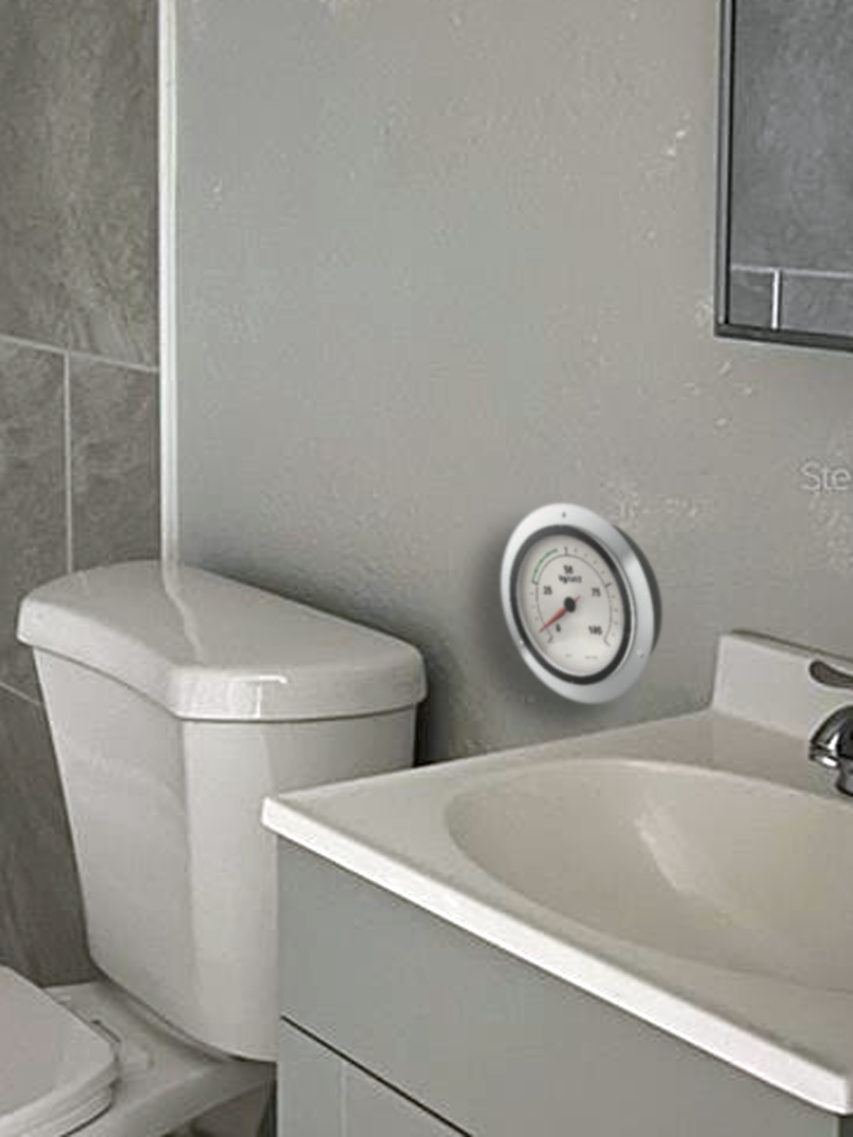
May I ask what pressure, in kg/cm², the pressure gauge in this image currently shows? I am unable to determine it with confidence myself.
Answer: 5 kg/cm²
